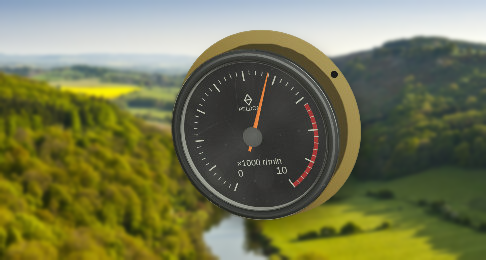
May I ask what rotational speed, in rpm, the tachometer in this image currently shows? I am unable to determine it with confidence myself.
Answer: 5800 rpm
